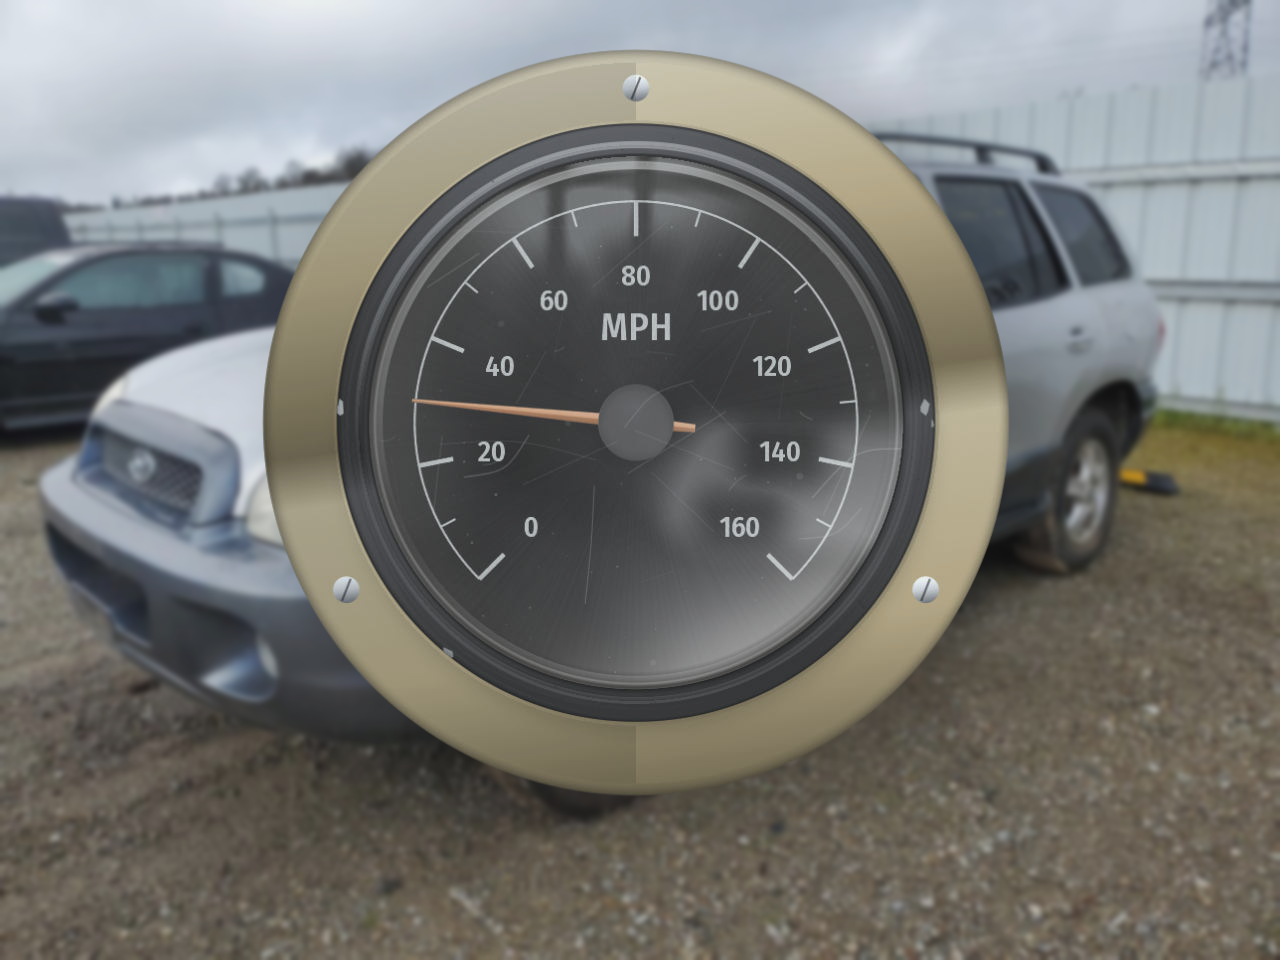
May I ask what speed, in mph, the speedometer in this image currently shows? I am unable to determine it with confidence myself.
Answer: 30 mph
